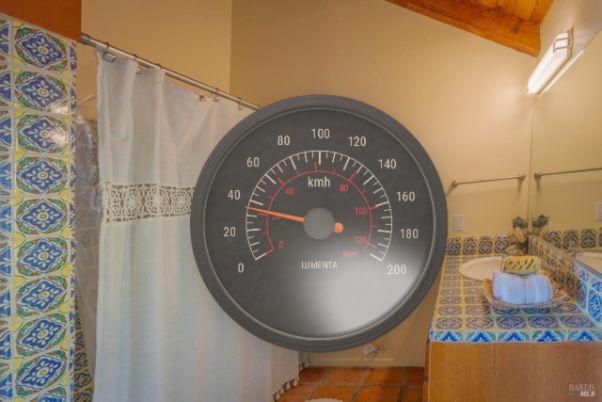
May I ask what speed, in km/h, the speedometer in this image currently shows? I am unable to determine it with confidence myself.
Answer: 35 km/h
